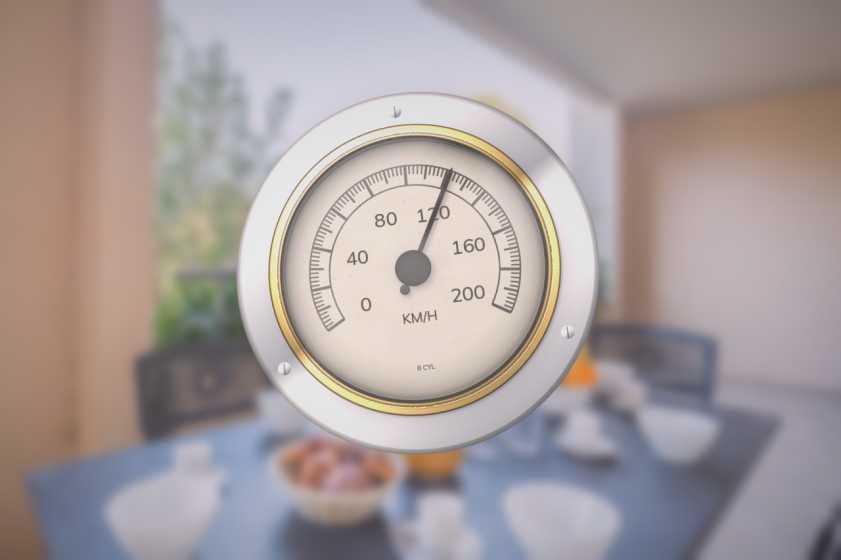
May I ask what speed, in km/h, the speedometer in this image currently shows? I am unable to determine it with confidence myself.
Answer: 122 km/h
